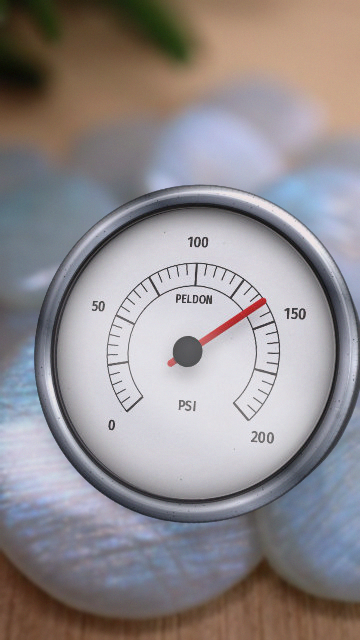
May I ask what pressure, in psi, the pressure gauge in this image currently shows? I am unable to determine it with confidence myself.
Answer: 140 psi
